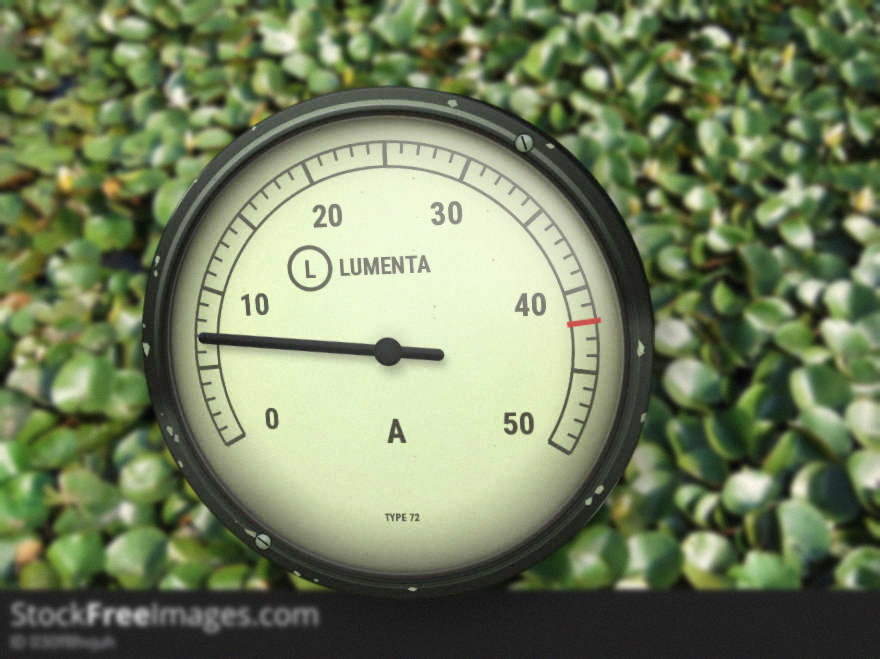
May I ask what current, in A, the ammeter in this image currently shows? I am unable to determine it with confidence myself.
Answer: 7 A
